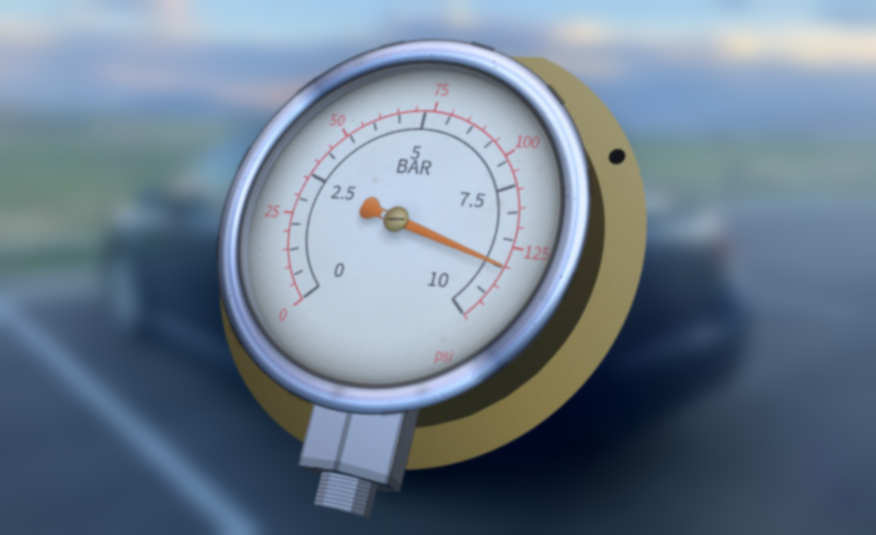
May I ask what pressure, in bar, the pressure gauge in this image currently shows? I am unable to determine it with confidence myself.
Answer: 9 bar
